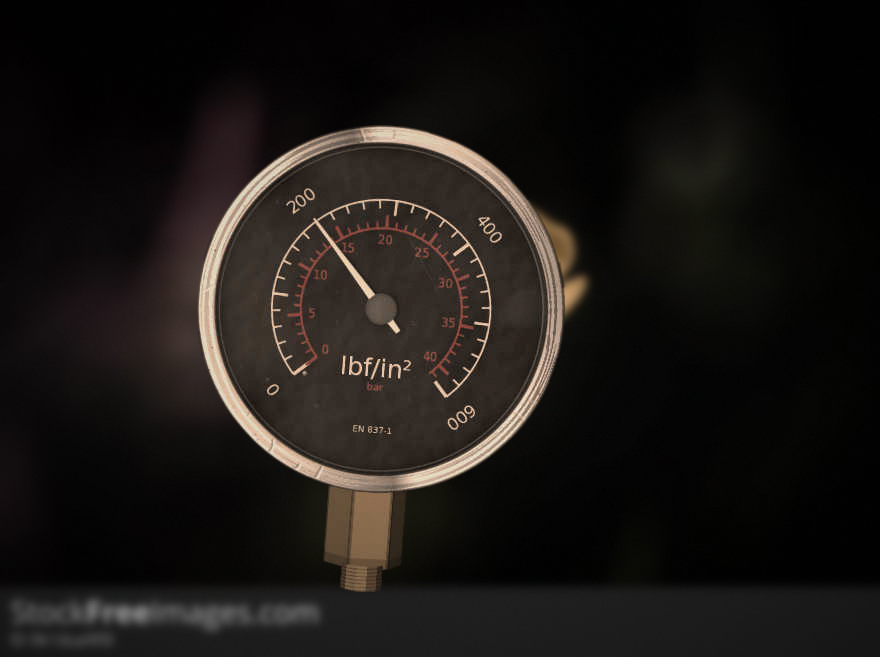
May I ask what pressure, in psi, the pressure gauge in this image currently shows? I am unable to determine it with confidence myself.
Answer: 200 psi
